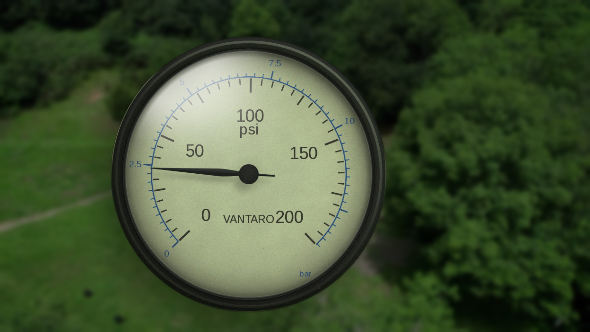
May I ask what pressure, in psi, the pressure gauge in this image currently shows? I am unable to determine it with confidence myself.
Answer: 35 psi
